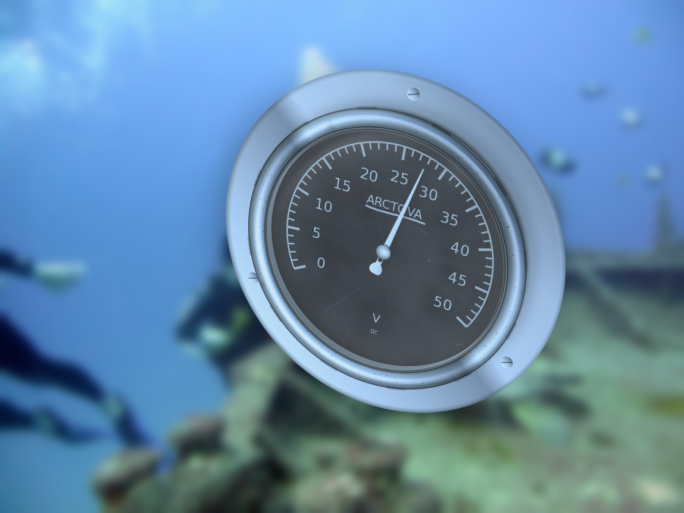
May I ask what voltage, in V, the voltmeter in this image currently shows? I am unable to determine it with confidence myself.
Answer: 28 V
